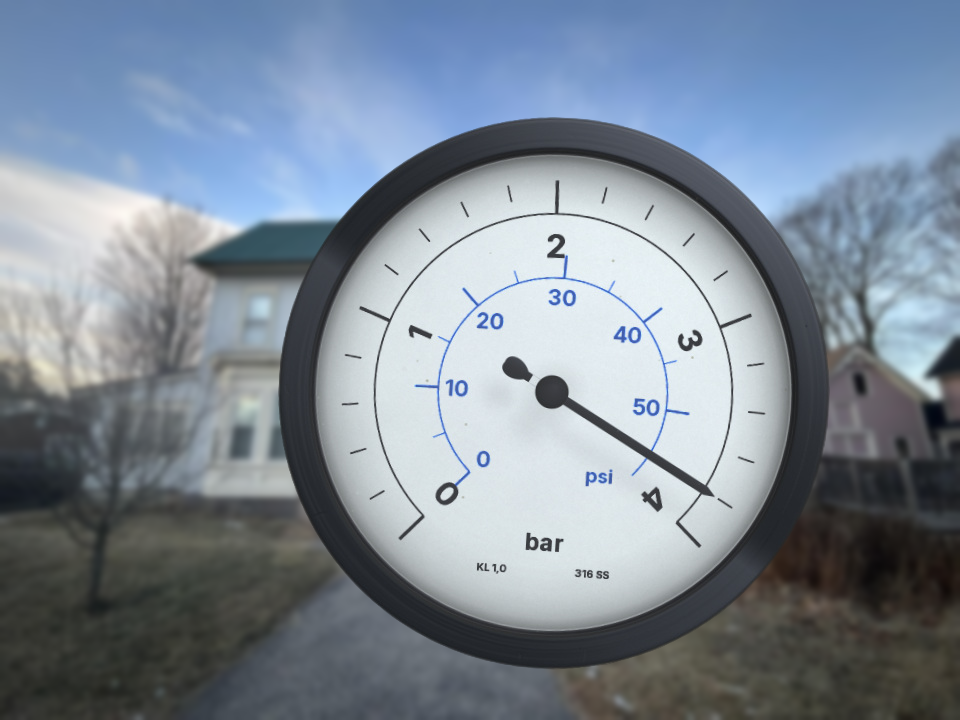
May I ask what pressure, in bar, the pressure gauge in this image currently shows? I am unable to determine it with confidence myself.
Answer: 3.8 bar
